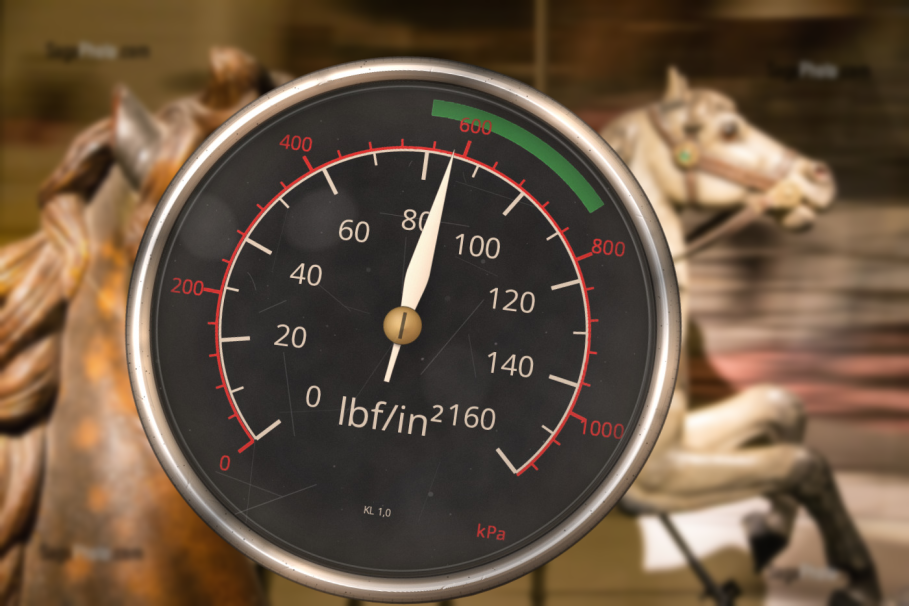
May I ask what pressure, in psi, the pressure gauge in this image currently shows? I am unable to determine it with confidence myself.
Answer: 85 psi
